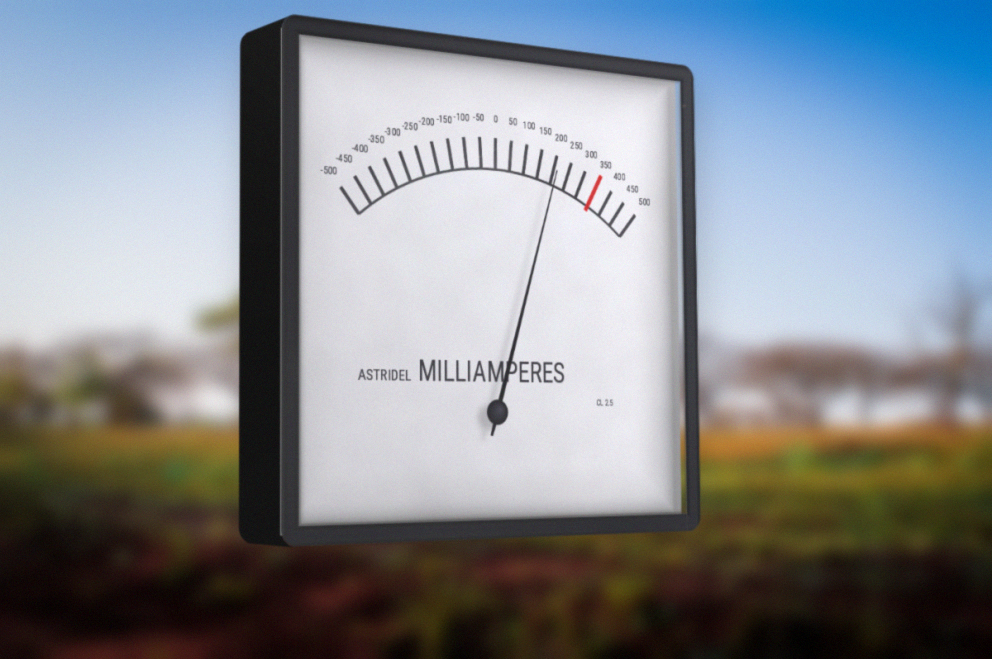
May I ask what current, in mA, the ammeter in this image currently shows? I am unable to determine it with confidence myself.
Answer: 200 mA
